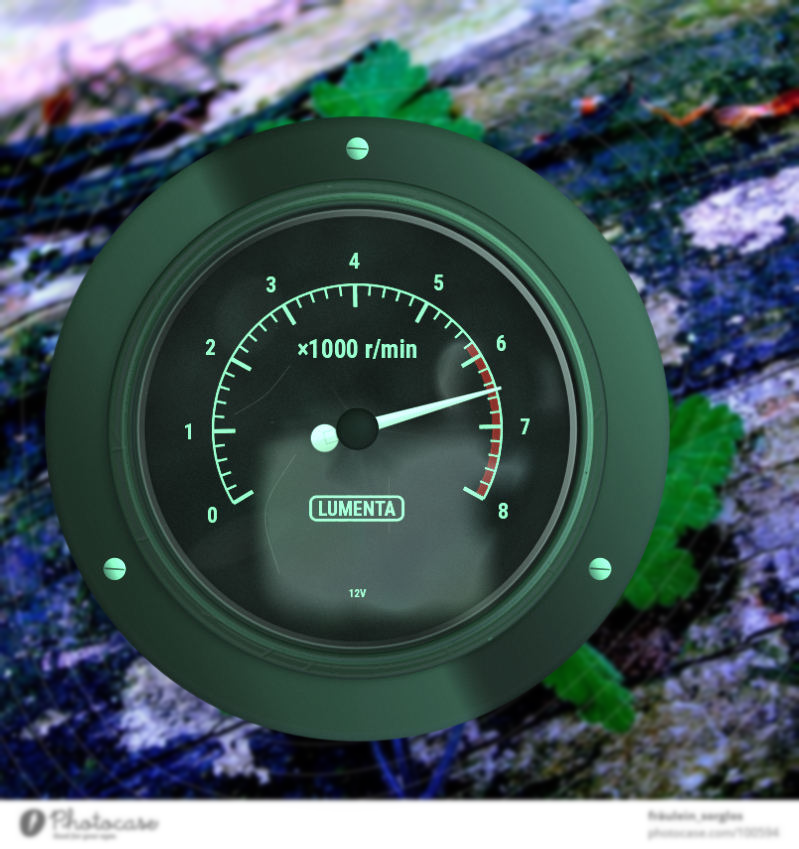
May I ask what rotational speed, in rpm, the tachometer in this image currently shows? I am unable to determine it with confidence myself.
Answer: 6500 rpm
